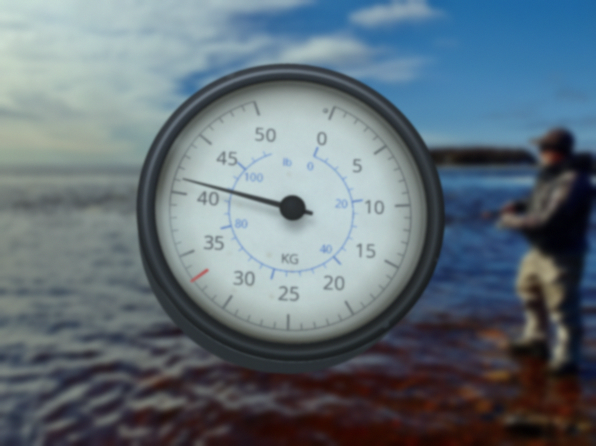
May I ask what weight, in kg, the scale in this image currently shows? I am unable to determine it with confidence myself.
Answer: 41 kg
